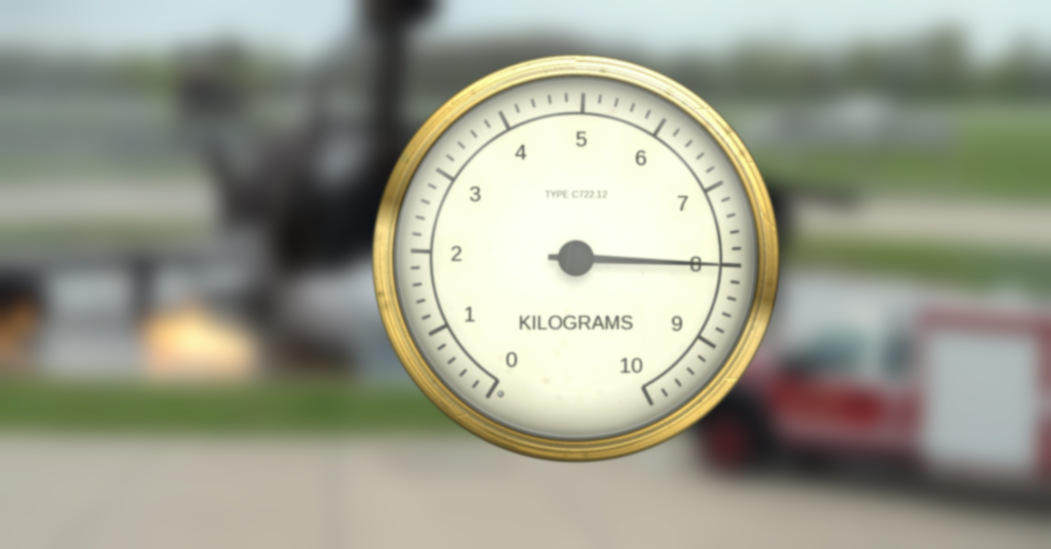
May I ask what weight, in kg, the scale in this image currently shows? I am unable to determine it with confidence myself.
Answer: 8 kg
